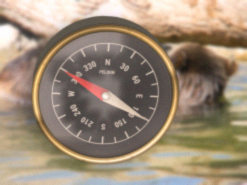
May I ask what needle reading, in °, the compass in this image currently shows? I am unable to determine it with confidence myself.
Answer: 300 °
